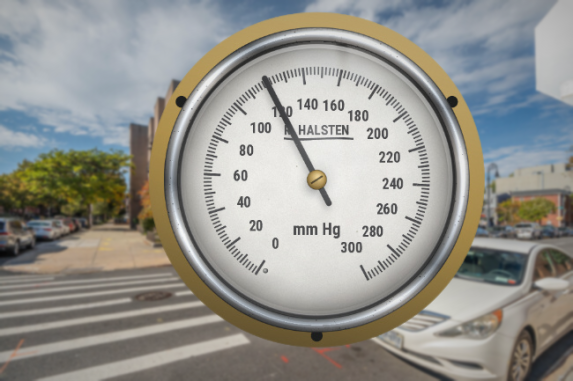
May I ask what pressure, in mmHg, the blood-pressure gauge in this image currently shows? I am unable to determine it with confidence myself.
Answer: 120 mmHg
